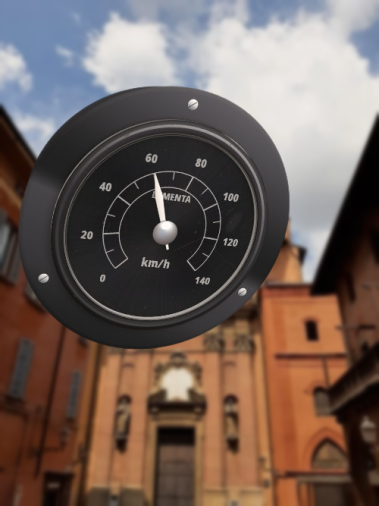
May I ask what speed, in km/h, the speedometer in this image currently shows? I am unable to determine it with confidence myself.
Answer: 60 km/h
